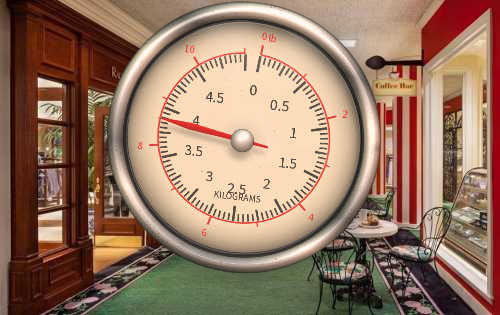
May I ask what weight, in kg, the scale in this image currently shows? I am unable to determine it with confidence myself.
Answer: 3.9 kg
